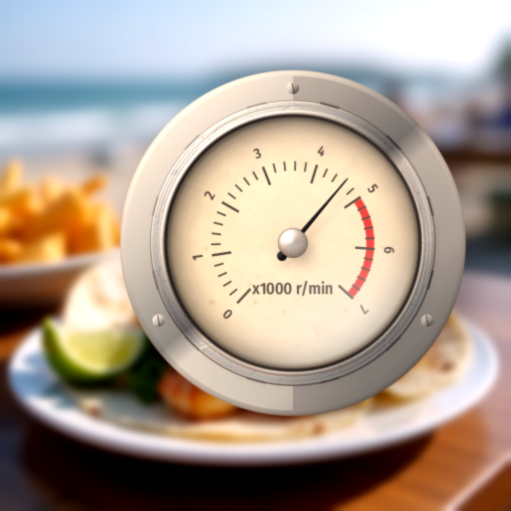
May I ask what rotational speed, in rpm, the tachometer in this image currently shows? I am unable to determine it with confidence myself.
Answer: 4600 rpm
